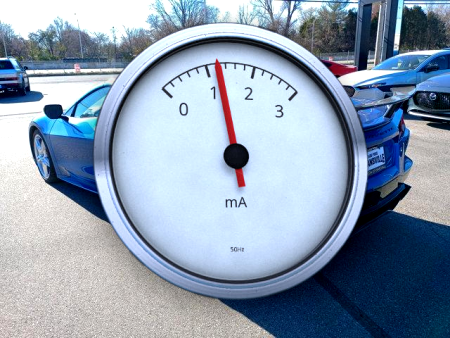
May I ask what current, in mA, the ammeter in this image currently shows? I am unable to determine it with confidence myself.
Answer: 1.2 mA
